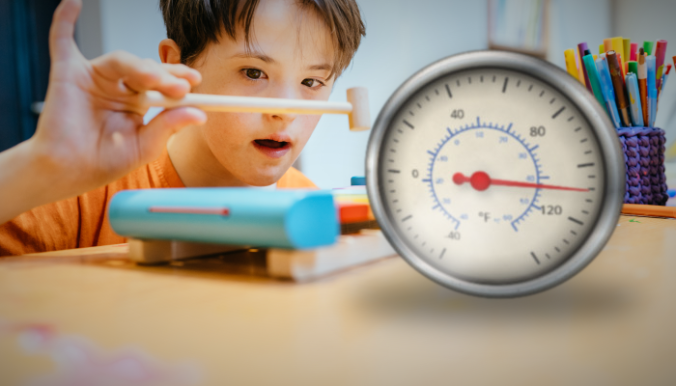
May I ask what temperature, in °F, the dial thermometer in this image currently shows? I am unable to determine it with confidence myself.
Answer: 108 °F
